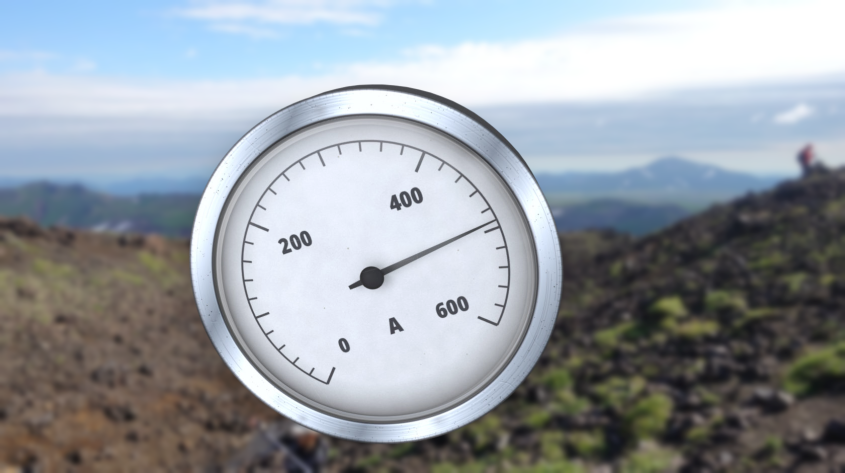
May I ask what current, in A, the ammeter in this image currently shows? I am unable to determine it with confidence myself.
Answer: 490 A
